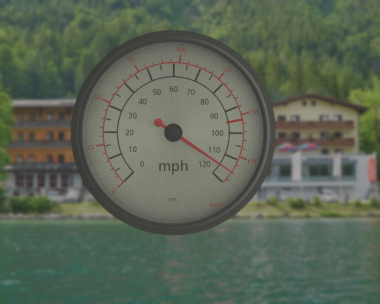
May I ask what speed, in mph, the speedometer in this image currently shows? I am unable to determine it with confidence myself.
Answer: 115 mph
